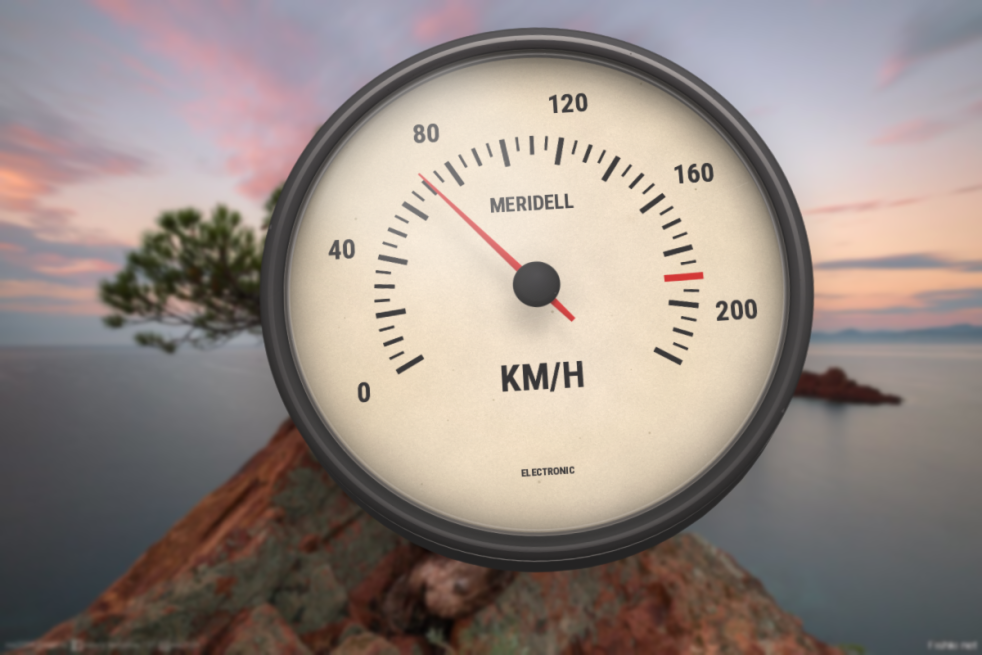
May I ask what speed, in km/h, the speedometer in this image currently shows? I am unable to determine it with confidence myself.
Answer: 70 km/h
